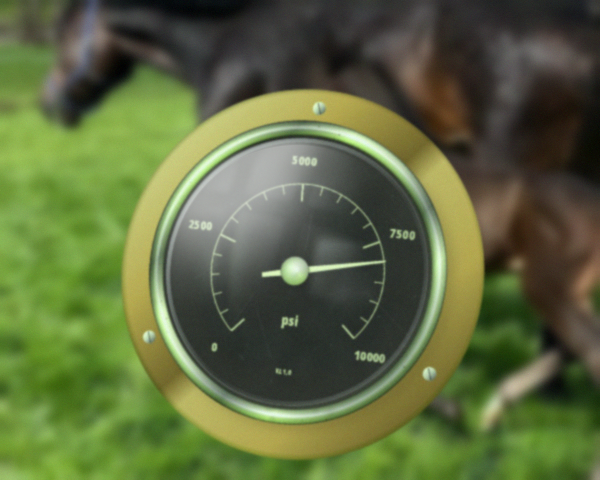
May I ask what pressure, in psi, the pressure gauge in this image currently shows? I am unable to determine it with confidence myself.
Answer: 8000 psi
